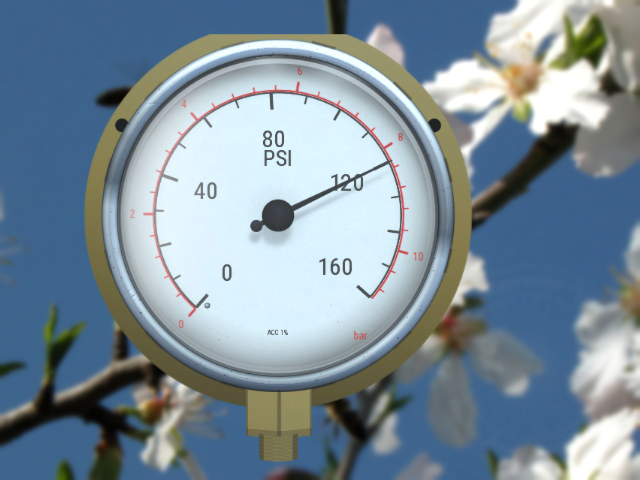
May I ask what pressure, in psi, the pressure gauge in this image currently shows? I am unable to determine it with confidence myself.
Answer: 120 psi
